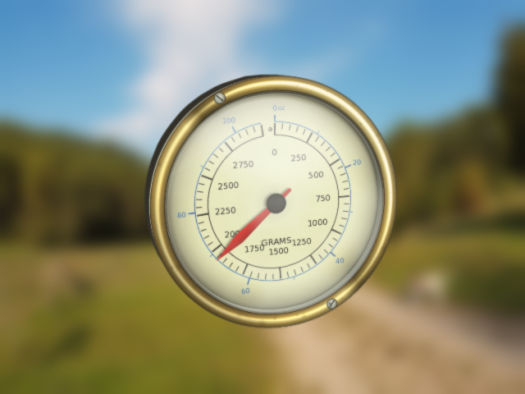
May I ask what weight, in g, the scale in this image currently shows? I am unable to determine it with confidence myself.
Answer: 1950 g
